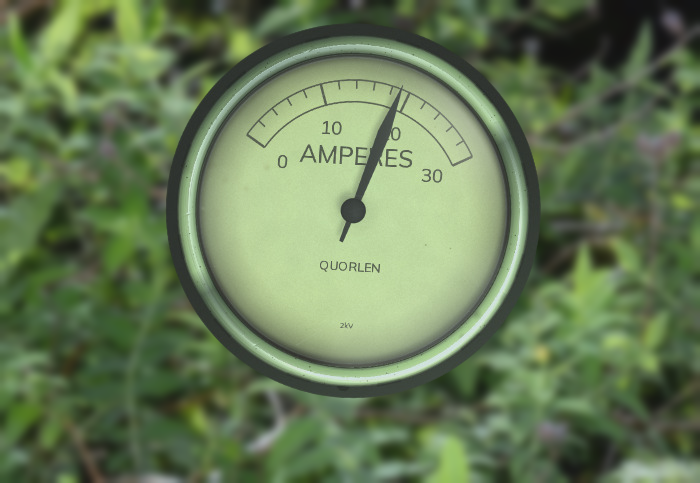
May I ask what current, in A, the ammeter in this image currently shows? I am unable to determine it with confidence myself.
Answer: 19 A
